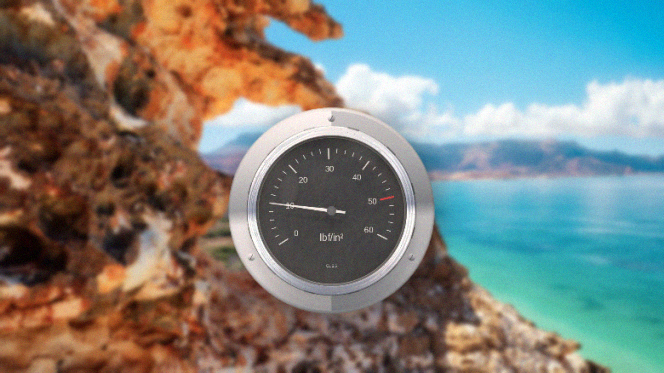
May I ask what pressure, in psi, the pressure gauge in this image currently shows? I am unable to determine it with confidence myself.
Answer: 10 psi
